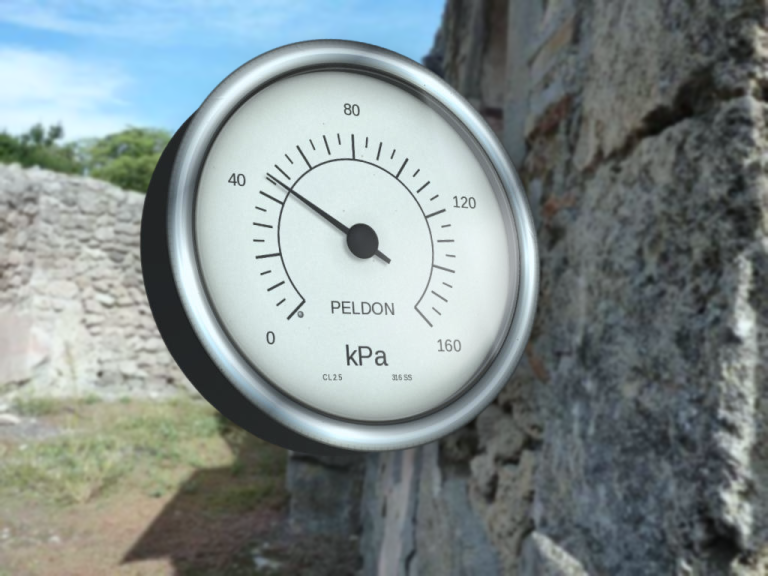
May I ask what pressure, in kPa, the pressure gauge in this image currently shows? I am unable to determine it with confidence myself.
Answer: 45 kPa
